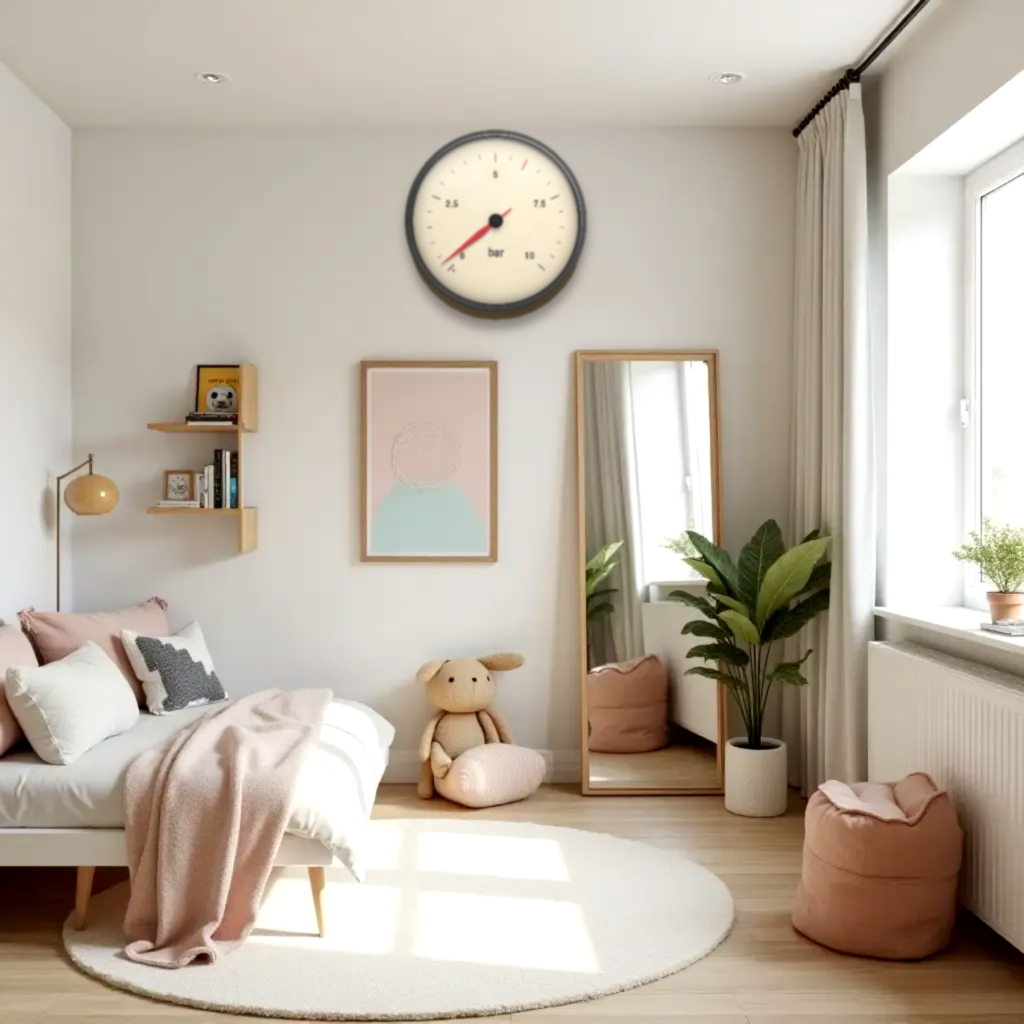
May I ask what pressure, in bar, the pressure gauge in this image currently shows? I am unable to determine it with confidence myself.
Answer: 0.25 bar
